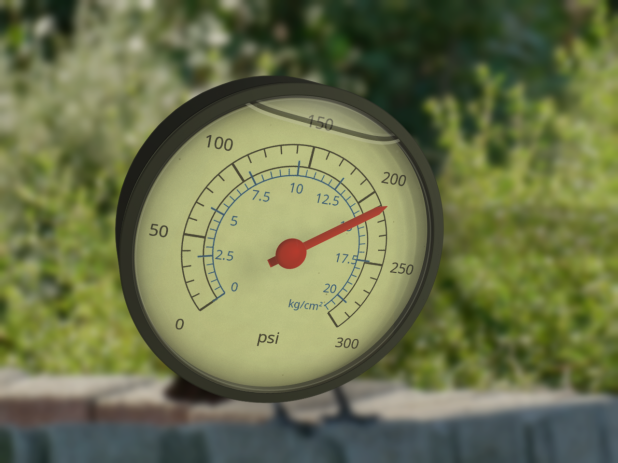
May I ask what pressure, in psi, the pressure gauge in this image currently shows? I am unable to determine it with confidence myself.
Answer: 210 psi
